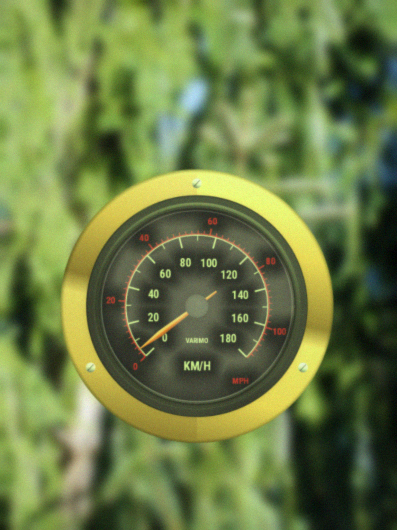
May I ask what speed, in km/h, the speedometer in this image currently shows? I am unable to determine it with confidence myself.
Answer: 5 km/h
